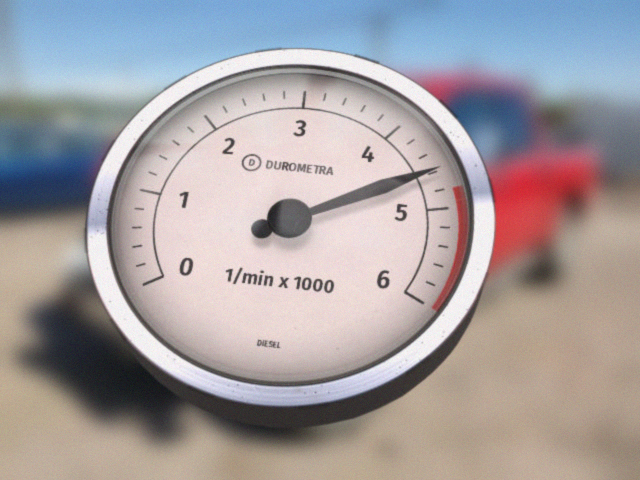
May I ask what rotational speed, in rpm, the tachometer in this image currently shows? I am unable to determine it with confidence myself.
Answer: 4600 rpm
